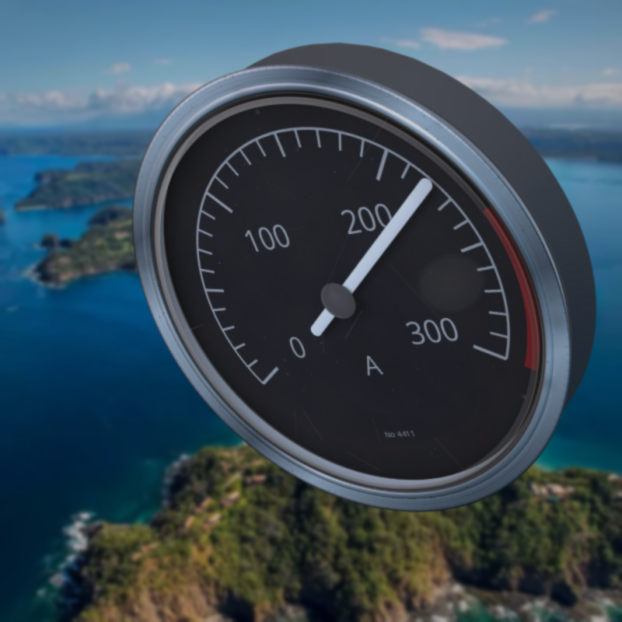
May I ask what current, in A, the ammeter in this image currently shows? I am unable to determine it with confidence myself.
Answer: 220 A
